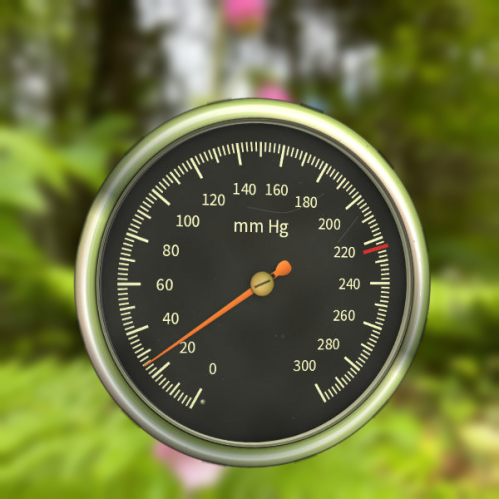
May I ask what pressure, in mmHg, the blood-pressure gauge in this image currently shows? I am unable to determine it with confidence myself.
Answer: 26 mmHg
